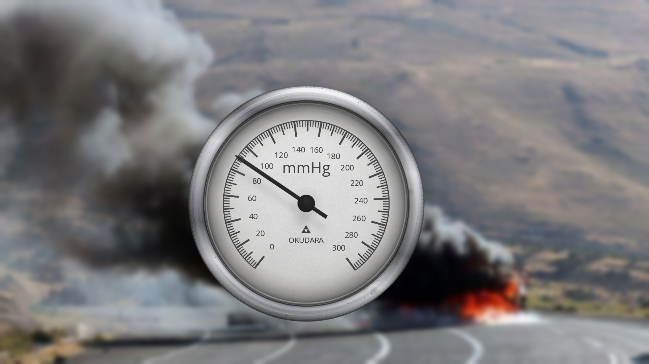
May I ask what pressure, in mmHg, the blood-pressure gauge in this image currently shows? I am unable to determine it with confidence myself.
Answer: 90 mmHg
